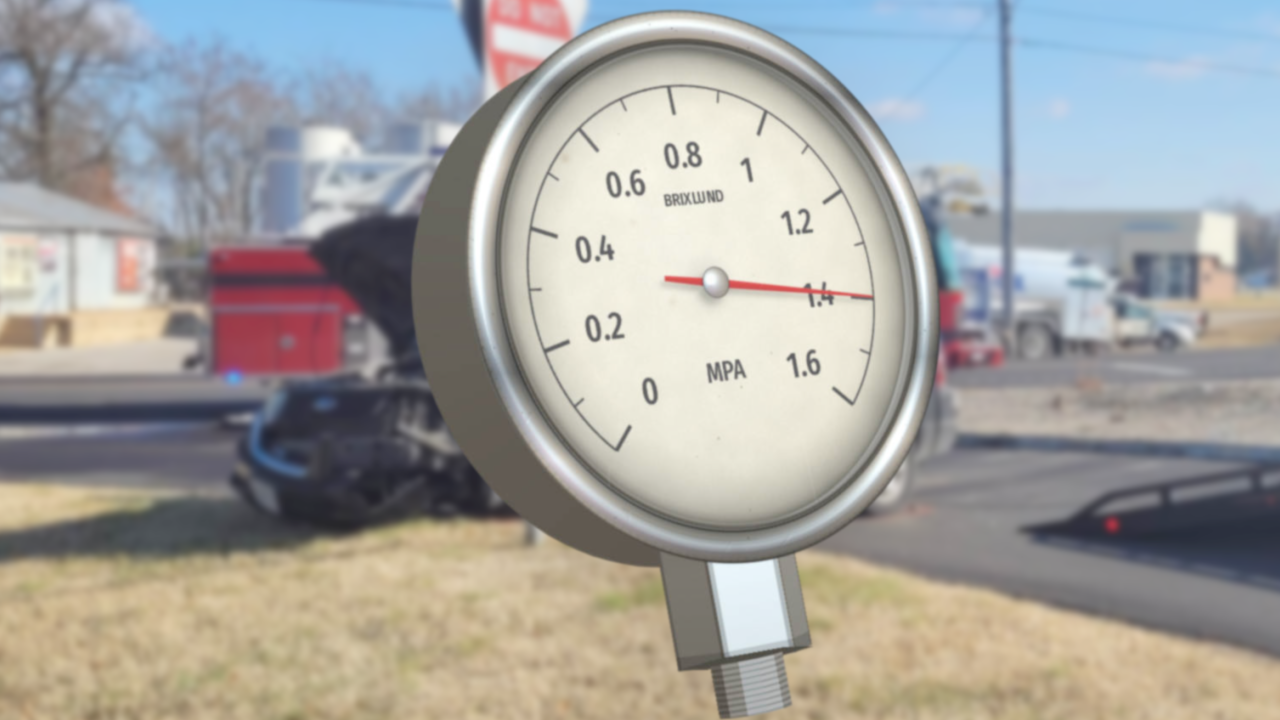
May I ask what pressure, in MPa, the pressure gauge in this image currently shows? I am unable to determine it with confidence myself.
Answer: 1.4 MPa
